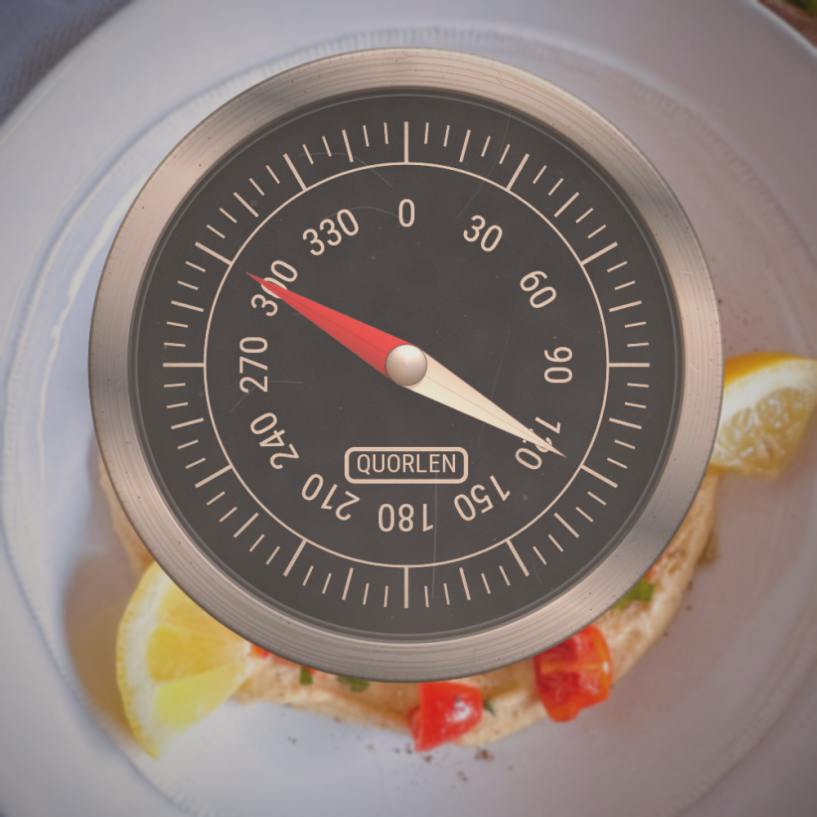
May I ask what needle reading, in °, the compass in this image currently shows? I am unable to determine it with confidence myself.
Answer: 300 °
